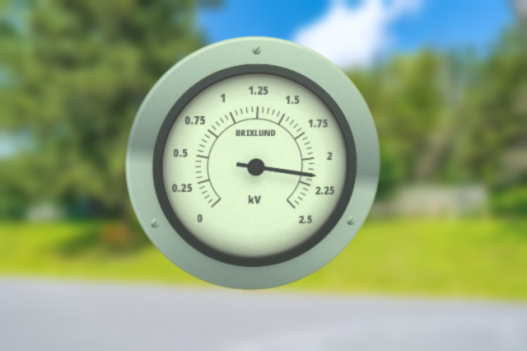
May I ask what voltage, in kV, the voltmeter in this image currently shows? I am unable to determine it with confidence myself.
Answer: 2.15 kV
